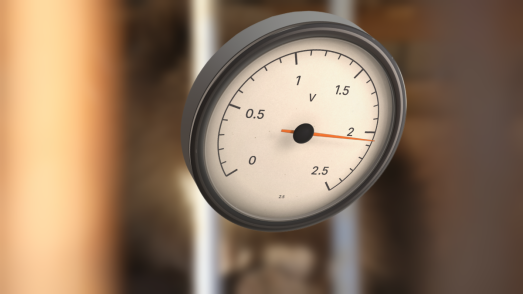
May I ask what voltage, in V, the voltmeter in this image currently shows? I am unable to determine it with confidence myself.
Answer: 2.05 V
